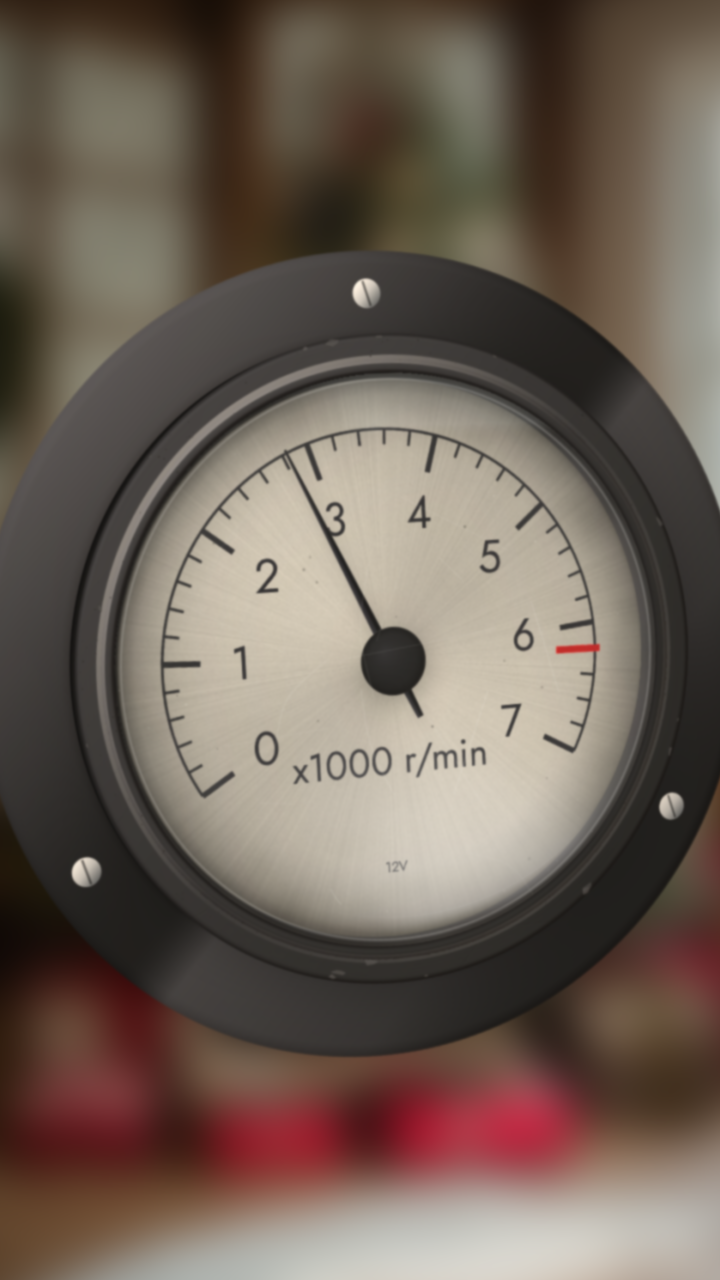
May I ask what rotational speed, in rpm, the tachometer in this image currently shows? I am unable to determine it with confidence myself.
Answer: 2800 rpm
